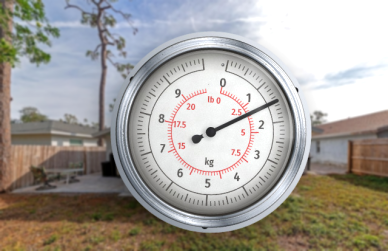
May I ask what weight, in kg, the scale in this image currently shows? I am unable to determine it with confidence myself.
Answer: 1.5 kg
